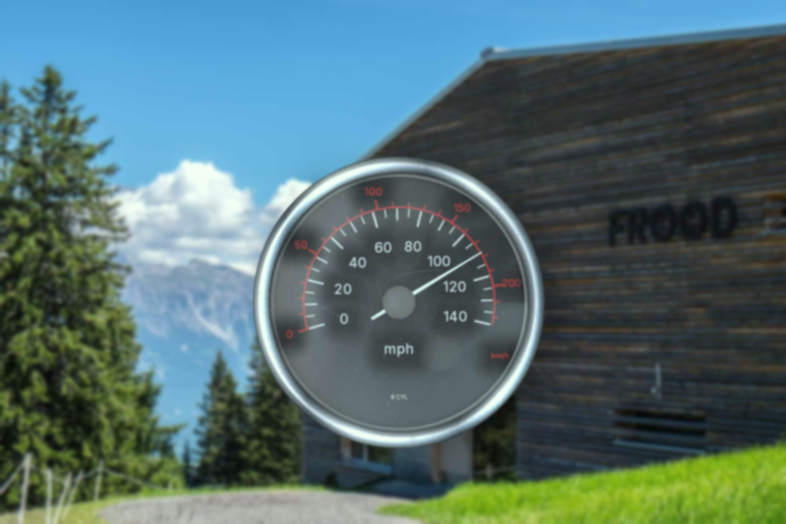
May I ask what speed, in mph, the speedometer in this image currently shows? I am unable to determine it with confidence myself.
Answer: 110 mph
